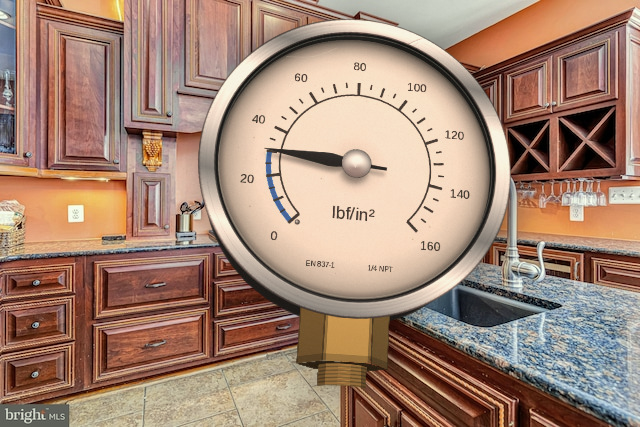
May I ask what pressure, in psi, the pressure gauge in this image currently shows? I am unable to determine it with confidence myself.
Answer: 30 psi
